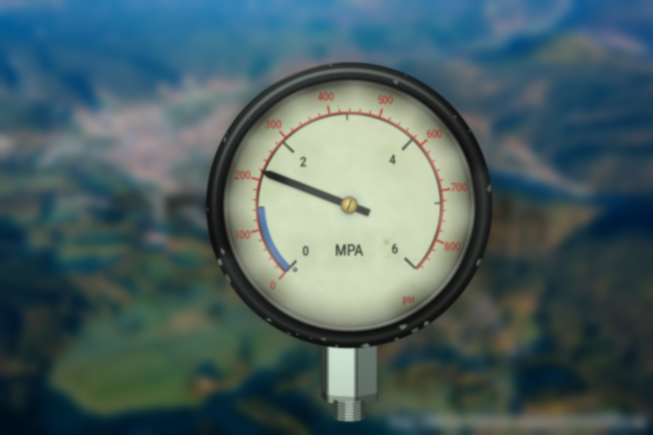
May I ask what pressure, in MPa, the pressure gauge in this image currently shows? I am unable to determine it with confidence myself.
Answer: 1.5 MPa
